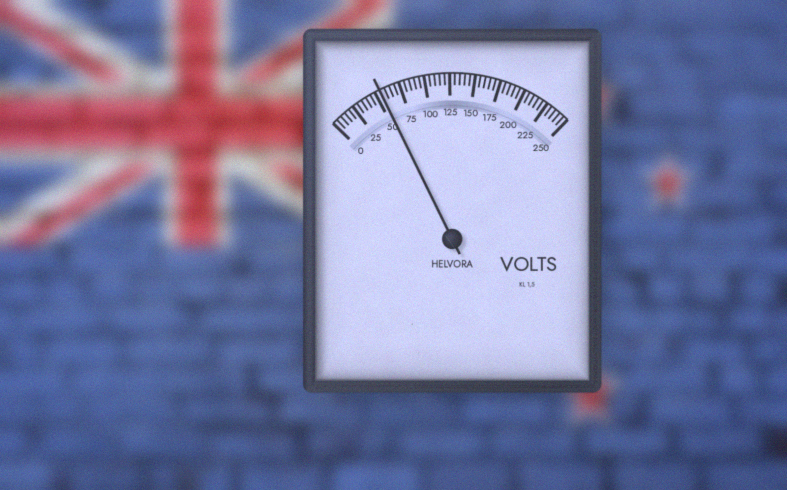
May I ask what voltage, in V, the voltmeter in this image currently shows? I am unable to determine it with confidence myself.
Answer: 55 V
